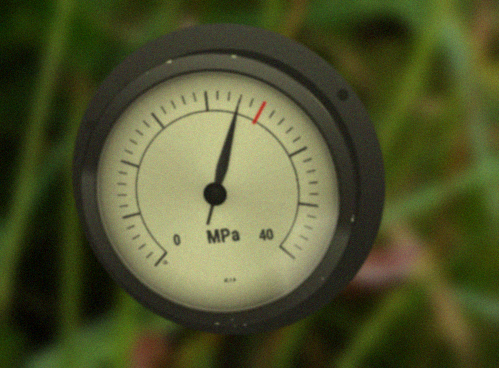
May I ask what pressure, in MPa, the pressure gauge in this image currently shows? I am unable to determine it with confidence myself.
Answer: 23 MPa
